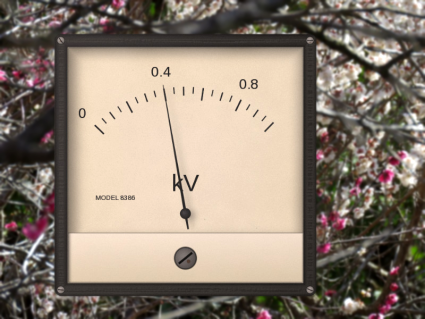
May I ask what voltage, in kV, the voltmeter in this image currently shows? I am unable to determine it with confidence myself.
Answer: 0.4 kV
